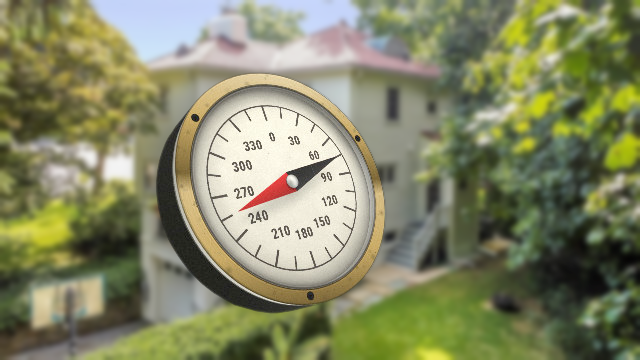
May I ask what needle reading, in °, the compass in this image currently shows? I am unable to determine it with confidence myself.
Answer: 255 °
